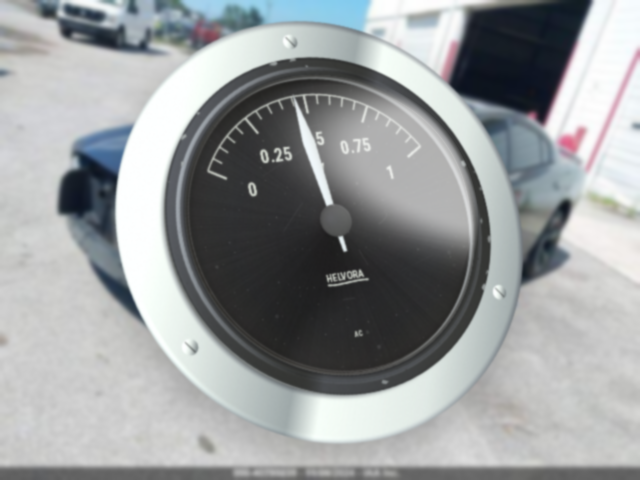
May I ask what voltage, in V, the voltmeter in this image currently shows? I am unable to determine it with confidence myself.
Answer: 0.45 V
